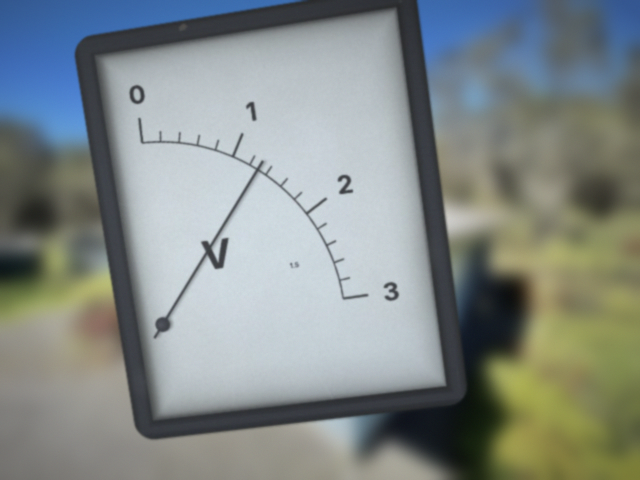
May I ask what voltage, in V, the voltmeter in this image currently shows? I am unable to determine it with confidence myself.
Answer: 1.3 V
